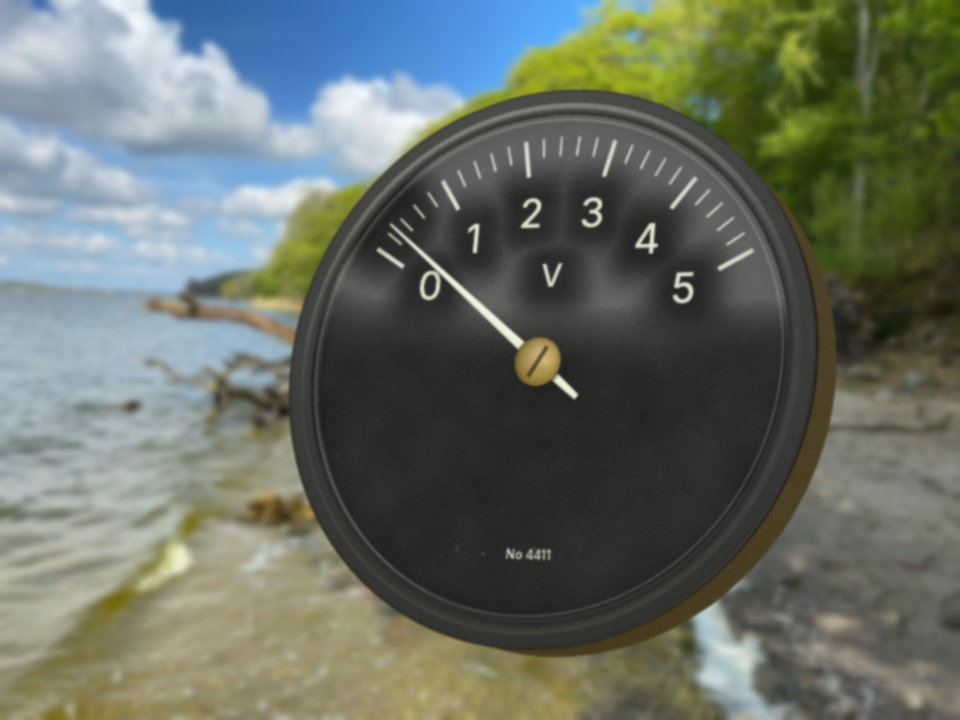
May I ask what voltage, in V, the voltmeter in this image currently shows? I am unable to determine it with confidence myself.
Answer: 0.3 V
